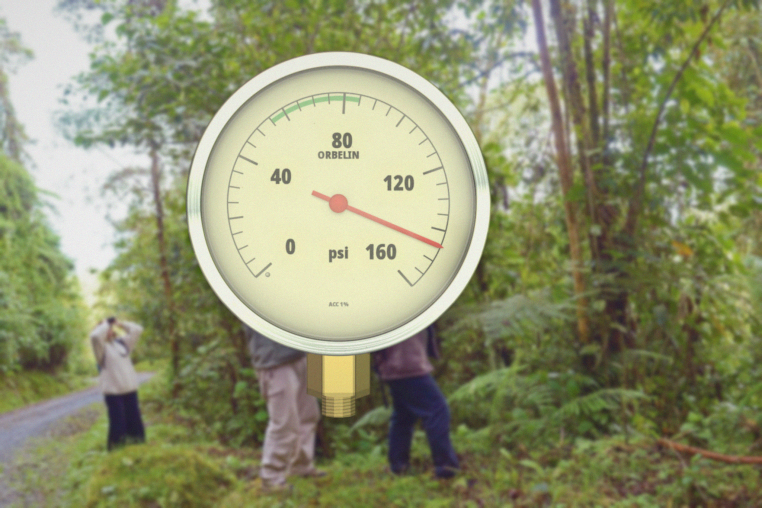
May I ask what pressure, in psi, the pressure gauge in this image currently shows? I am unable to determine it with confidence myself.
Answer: 145 psi
